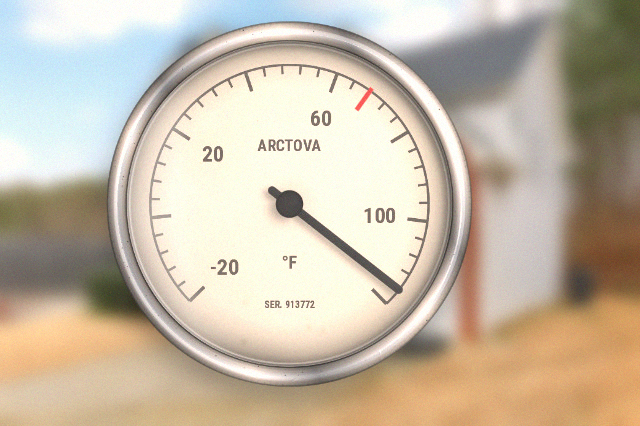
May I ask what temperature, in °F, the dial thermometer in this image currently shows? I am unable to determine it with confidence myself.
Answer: 116 °F
